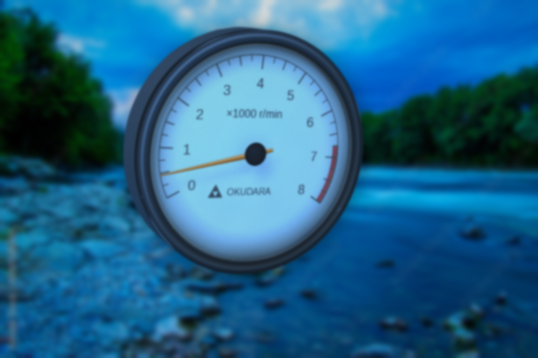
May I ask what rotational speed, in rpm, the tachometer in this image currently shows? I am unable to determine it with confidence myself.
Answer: 500 rpm
